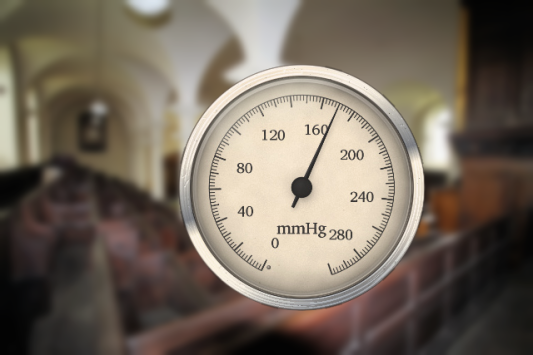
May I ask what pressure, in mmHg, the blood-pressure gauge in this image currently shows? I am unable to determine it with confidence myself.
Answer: 170 mmHg
